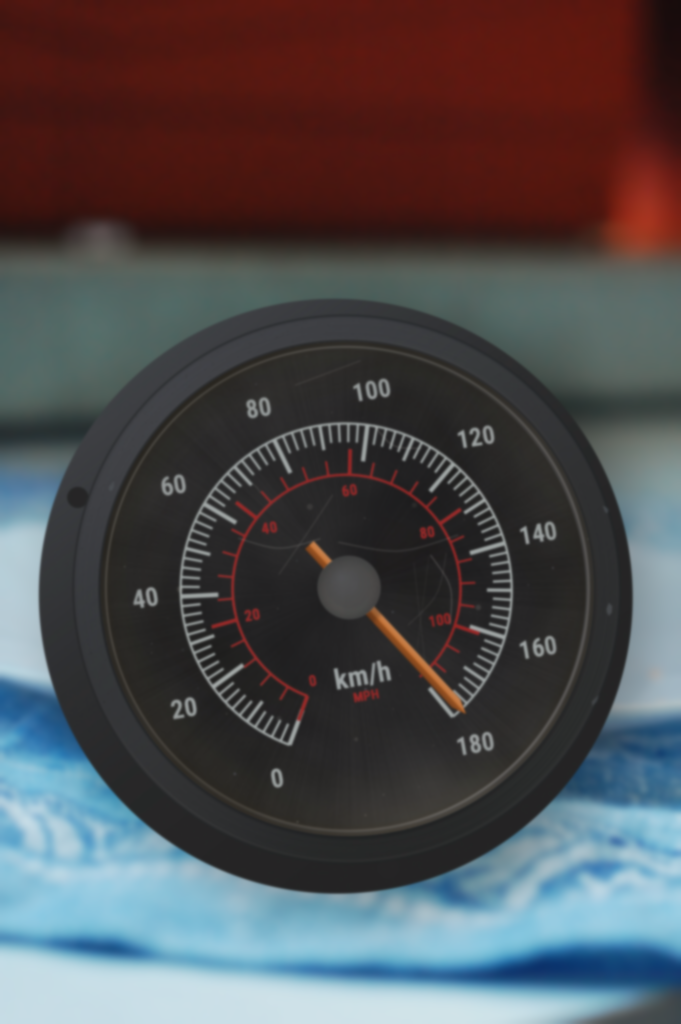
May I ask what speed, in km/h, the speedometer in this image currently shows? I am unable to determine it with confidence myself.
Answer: 178 km/h
